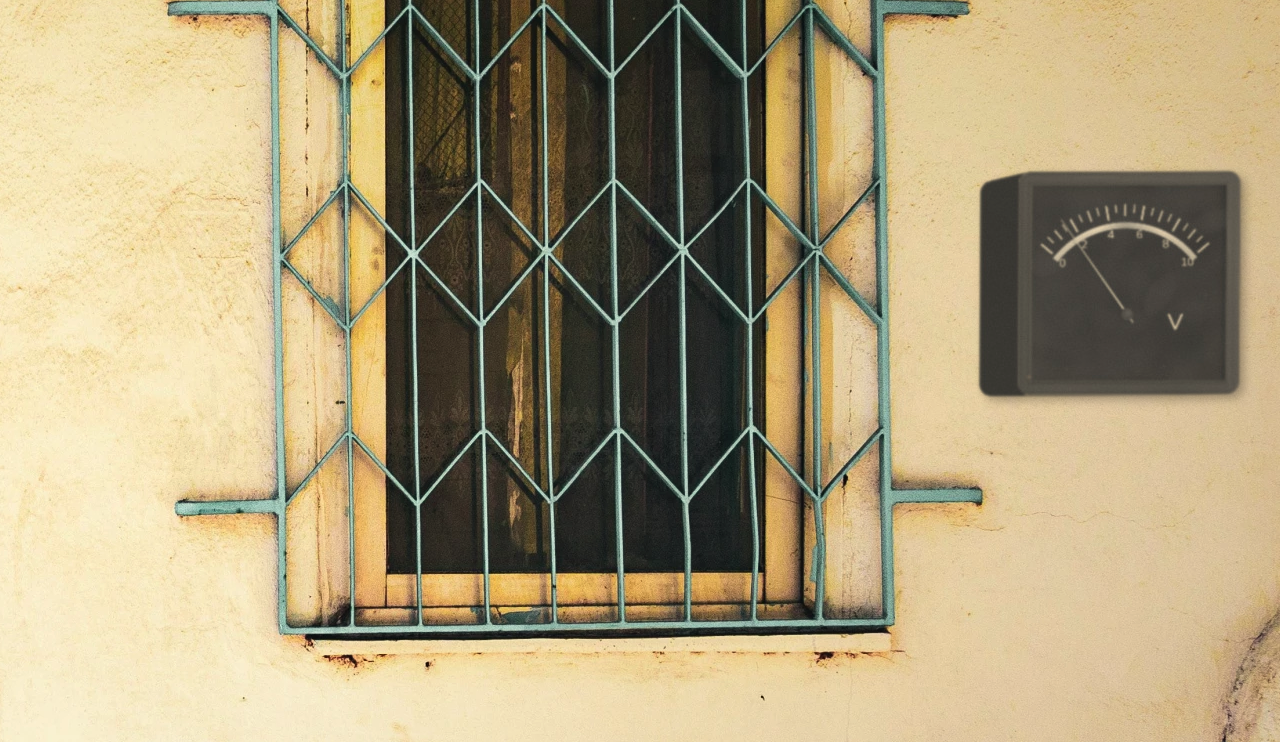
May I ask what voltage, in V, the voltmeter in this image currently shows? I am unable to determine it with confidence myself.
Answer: 1.5 V
